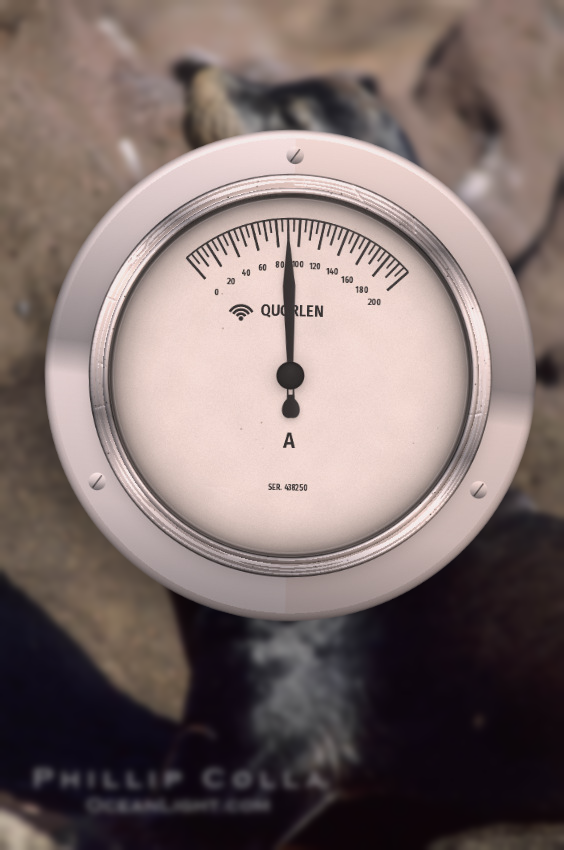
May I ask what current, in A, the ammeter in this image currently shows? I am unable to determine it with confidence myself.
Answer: 90 A
